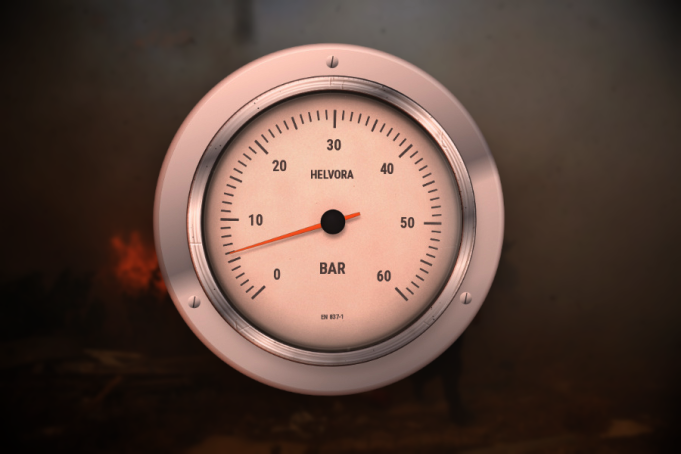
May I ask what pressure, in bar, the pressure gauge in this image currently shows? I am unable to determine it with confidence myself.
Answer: 6 bar
